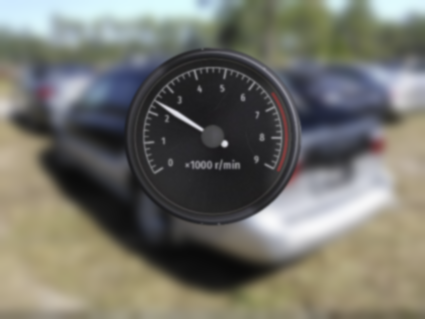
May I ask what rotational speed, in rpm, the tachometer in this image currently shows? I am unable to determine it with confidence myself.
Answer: 2400 rpm
